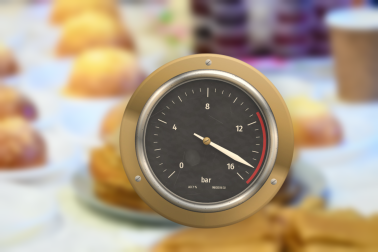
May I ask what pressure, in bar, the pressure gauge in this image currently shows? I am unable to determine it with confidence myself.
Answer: 15 bar
